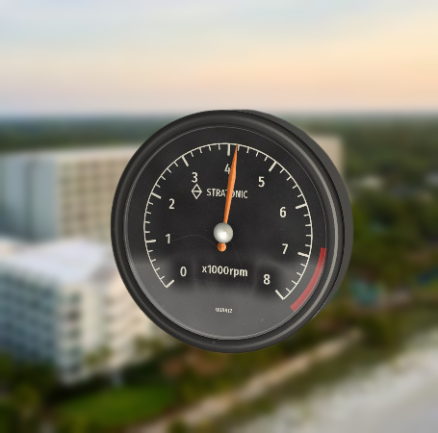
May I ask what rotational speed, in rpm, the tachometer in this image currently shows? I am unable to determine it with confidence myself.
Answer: 4200 rpm
